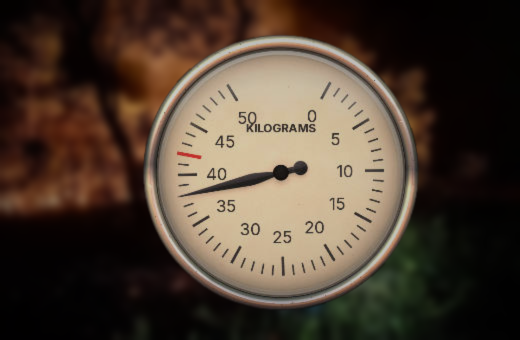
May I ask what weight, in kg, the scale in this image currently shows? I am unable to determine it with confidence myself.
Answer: 38 kg
